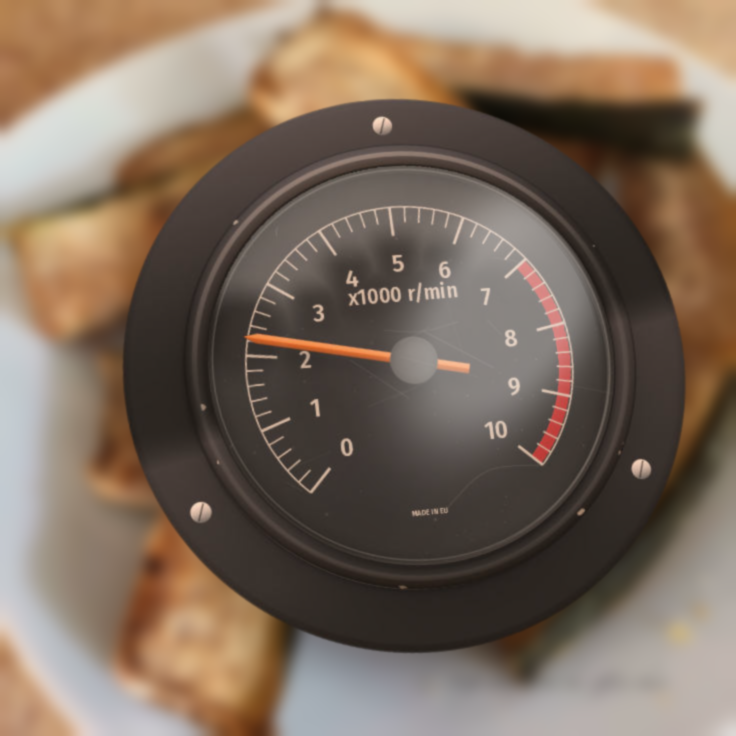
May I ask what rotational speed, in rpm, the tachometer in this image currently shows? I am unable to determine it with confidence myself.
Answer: 2200 rpm
